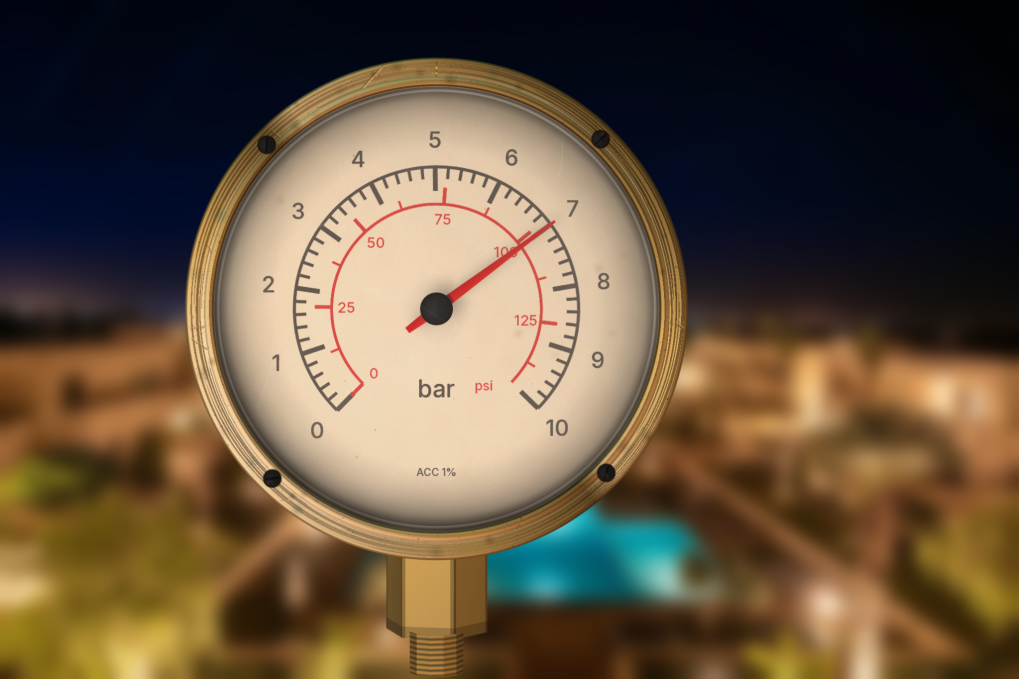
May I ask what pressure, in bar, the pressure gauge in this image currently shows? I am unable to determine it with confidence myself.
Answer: 7 bar
